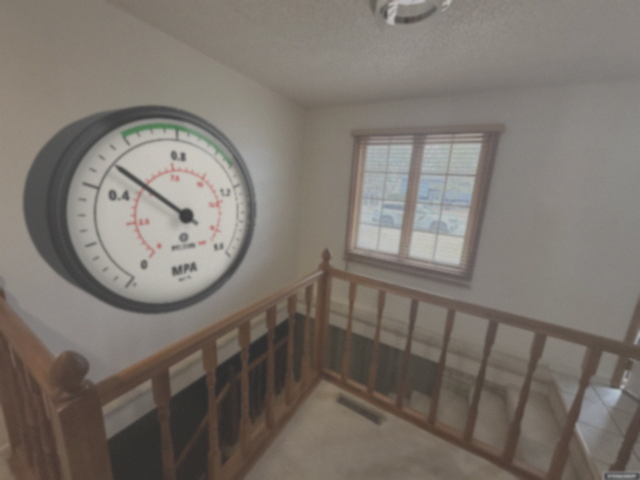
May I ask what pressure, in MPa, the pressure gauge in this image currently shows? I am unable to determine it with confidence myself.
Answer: 0.5 MPa
